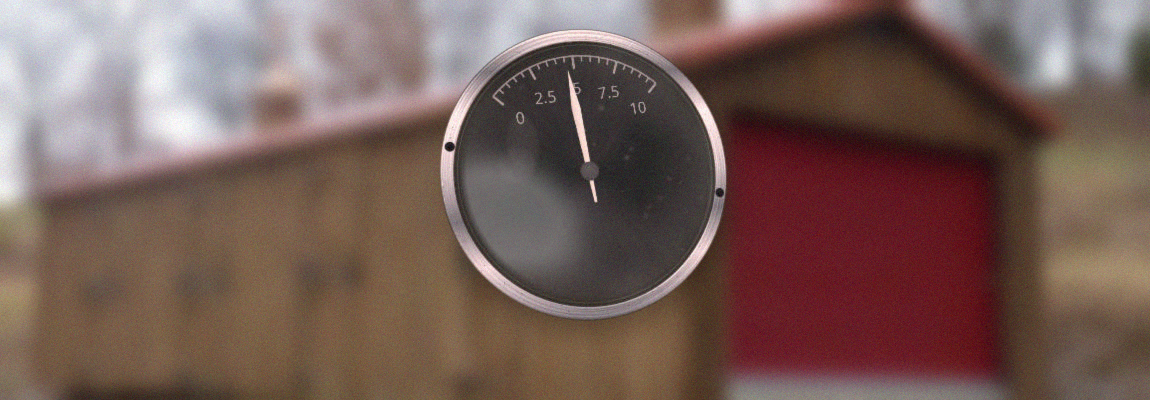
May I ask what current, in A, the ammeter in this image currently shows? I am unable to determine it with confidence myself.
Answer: 4.5 A
